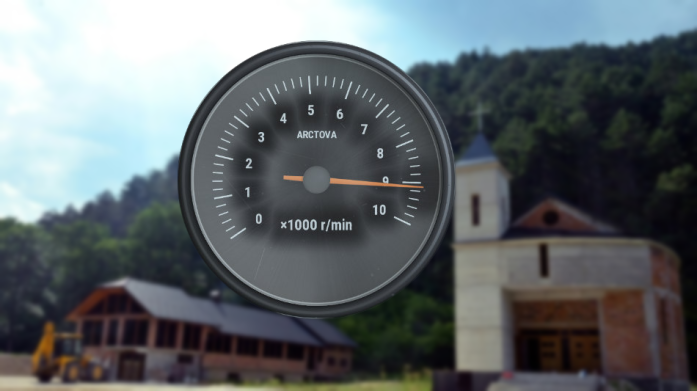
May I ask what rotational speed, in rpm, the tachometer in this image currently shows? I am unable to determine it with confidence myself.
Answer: 9100 rpm
